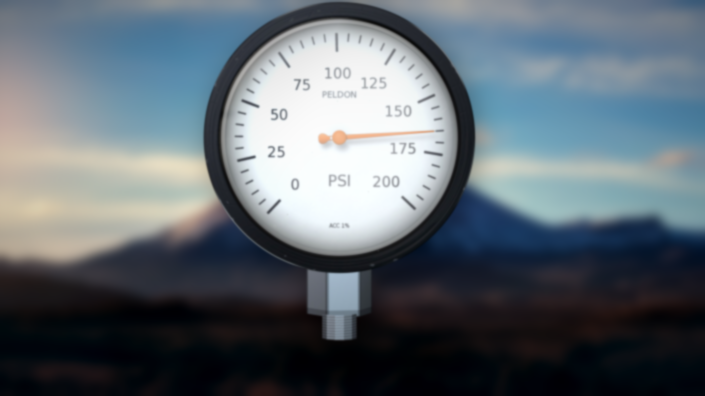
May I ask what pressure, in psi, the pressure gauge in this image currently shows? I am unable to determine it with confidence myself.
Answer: 165 psi
